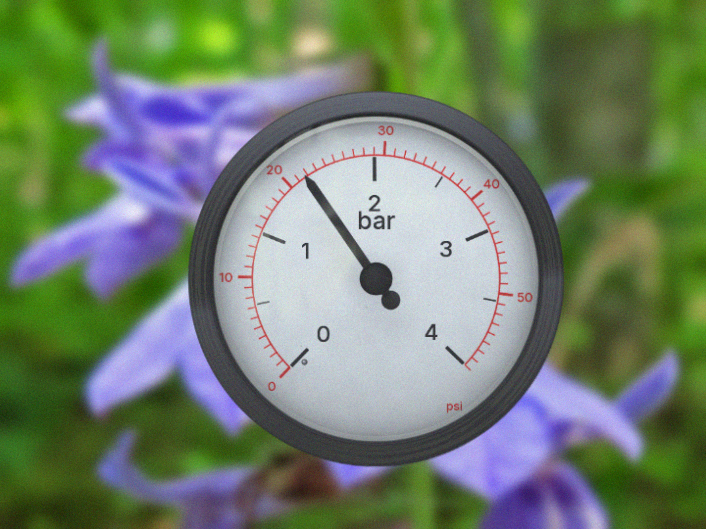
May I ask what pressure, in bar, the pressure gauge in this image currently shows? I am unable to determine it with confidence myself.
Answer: 1.5 bar
